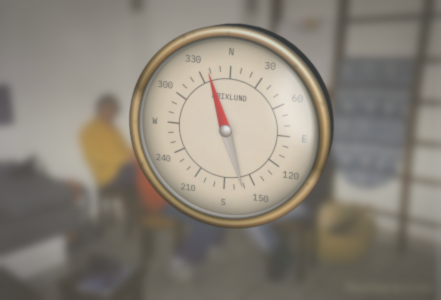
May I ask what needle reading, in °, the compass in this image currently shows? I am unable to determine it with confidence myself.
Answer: 340 °
